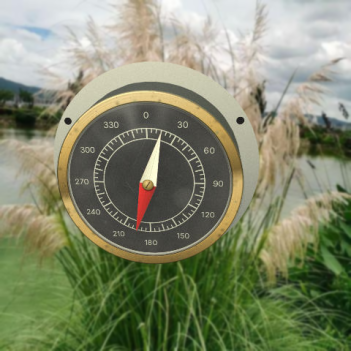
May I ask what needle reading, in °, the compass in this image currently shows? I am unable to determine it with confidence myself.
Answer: 195 °
